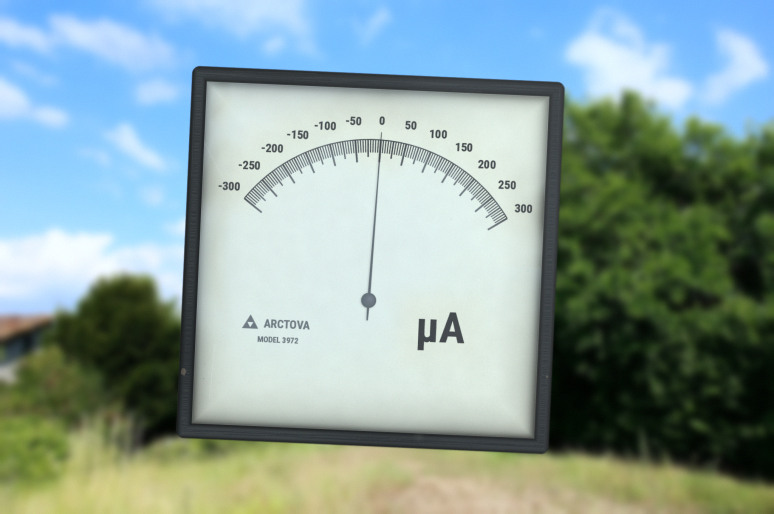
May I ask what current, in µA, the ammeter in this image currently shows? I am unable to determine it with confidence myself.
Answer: 0 µA
